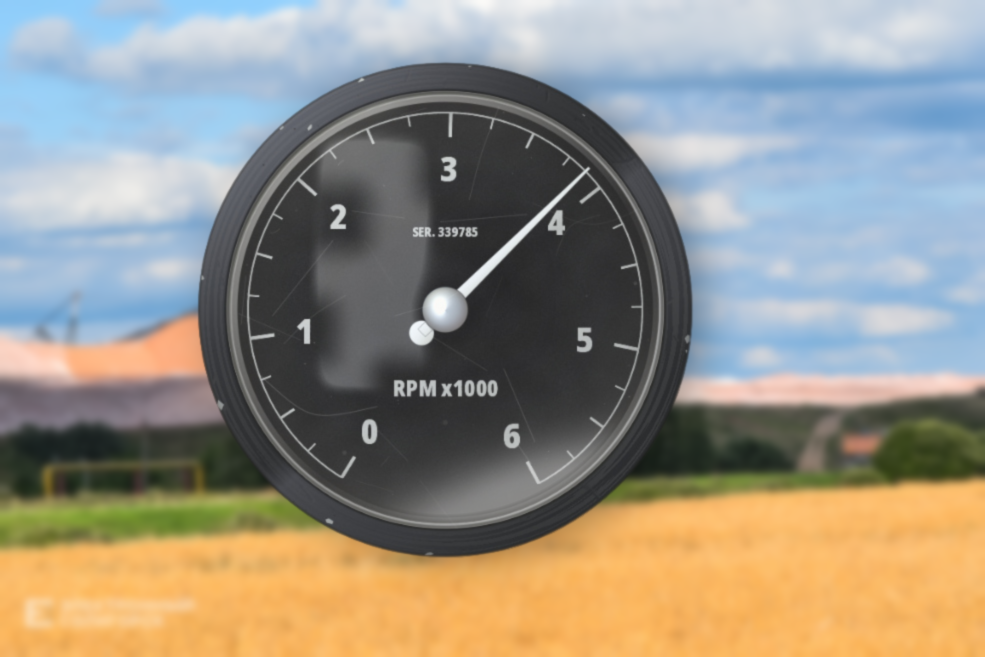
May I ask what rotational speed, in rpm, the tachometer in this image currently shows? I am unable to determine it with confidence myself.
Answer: 3875 rpm
